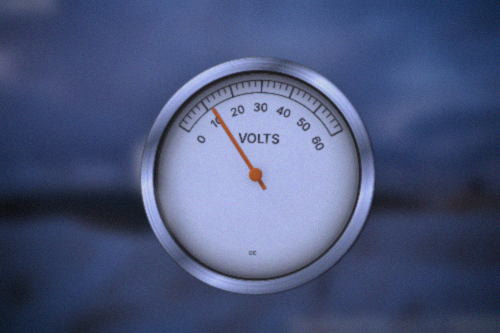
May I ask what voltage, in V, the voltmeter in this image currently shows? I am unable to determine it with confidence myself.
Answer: 12 V
